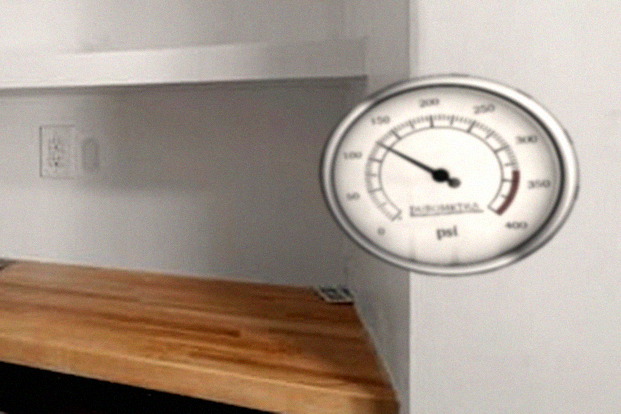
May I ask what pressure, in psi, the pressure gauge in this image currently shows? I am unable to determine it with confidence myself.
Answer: 125 psi
